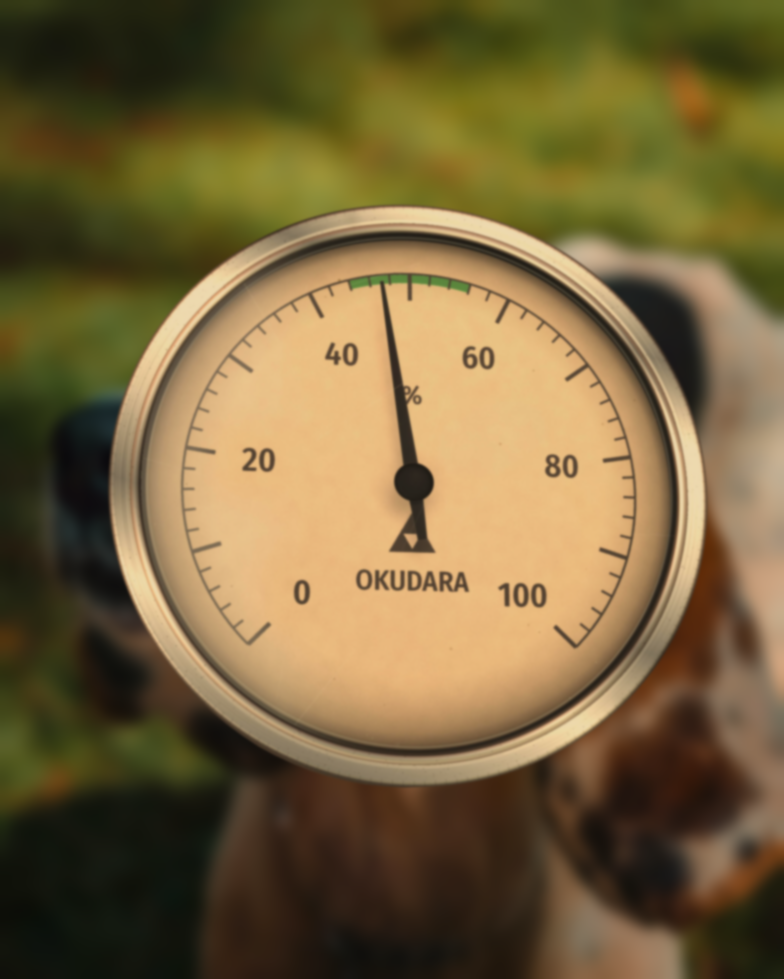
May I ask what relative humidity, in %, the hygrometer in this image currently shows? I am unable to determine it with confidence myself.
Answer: 47 %
